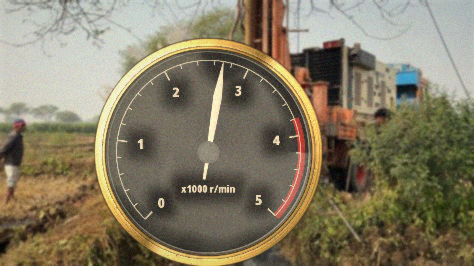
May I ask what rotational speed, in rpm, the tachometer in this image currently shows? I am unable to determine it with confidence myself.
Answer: 2700 rpm
